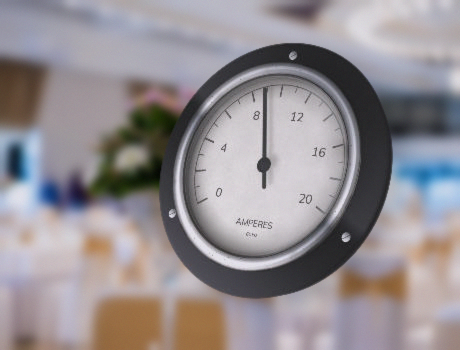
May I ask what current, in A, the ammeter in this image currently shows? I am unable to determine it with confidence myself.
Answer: 9 A
